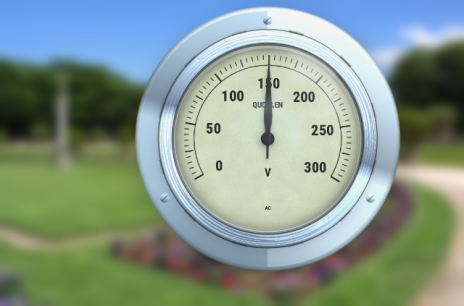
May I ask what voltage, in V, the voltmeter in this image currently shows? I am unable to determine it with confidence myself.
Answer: 150 V
